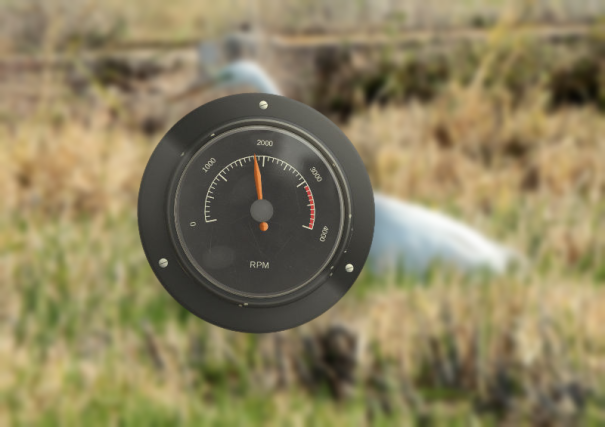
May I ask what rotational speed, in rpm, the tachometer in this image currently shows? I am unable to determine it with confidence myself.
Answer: 1800 rpm
